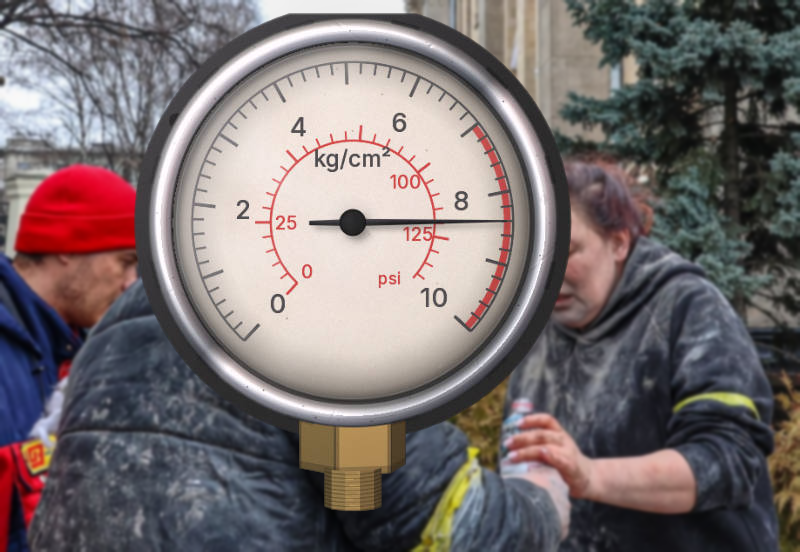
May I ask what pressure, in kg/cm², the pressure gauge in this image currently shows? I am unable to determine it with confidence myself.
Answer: 8.4 kg/cm²
